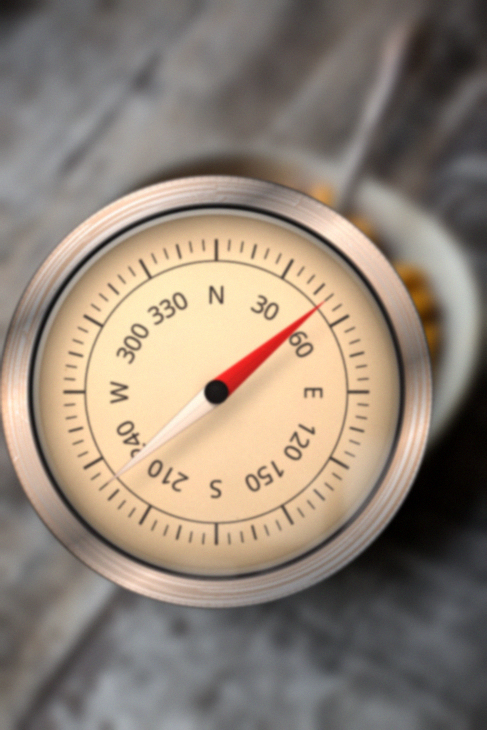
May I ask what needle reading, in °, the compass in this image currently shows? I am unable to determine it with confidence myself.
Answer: 50 °
